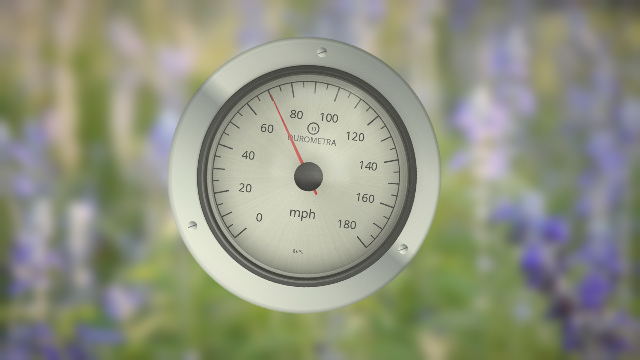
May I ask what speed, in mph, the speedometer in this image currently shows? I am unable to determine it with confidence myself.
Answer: 70 mph
